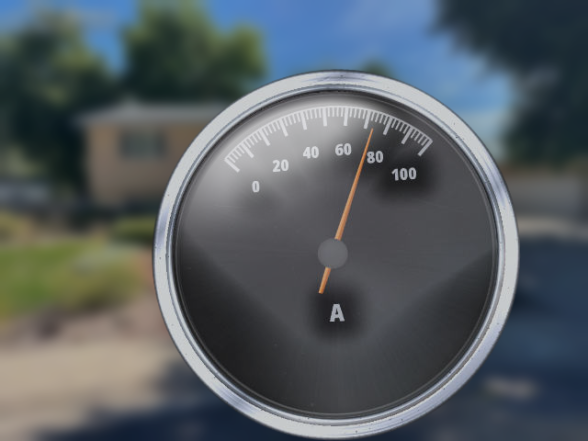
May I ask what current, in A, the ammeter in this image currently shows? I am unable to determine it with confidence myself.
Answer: 74 A
